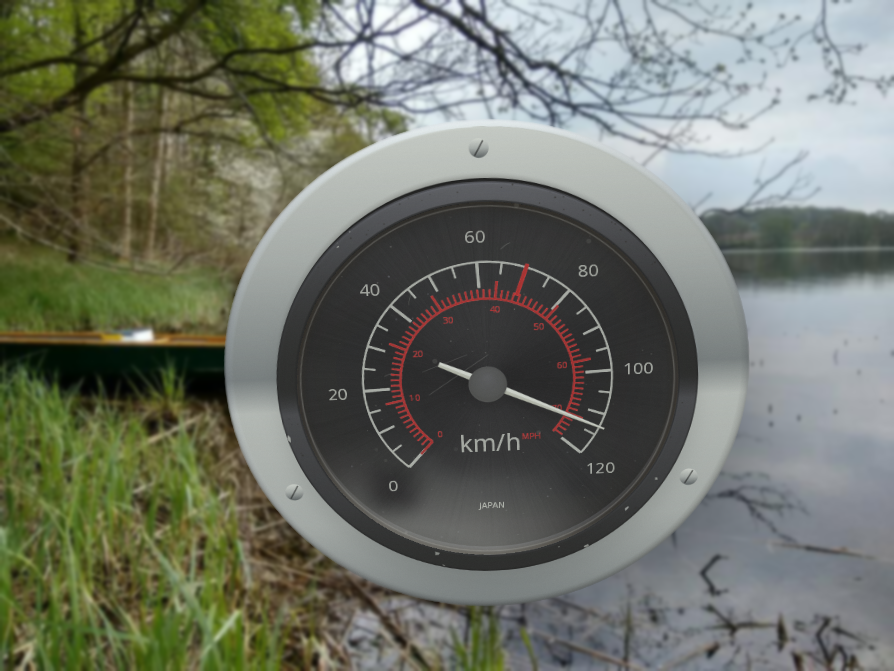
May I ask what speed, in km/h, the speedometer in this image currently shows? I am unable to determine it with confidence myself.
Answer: 112.5 km/h
